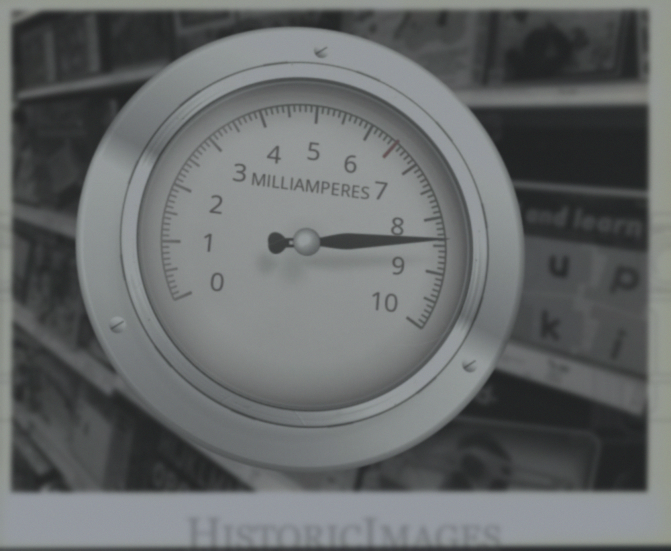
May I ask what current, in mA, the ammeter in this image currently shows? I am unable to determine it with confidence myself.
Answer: 8.4 mA
